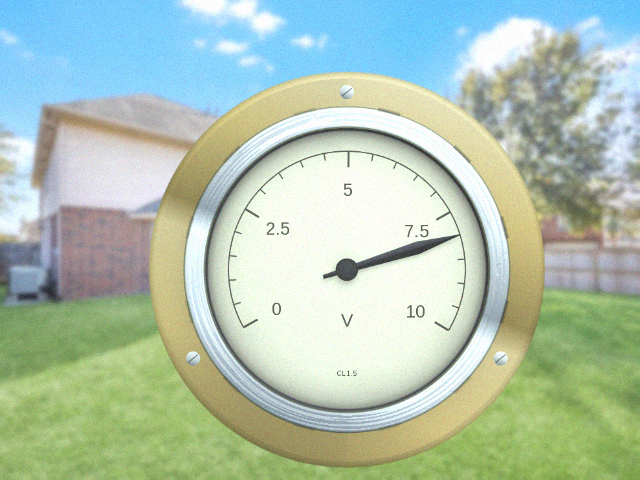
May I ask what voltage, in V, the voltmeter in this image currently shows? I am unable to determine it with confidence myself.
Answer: 8 V
